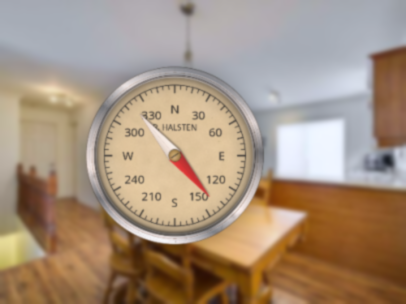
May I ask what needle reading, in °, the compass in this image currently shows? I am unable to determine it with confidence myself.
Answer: 140 °
